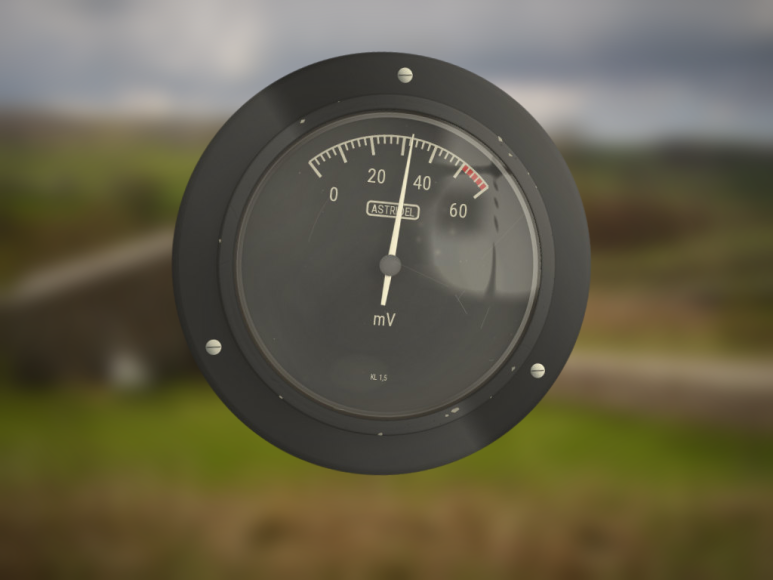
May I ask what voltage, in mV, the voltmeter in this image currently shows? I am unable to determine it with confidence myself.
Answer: 32 mV
